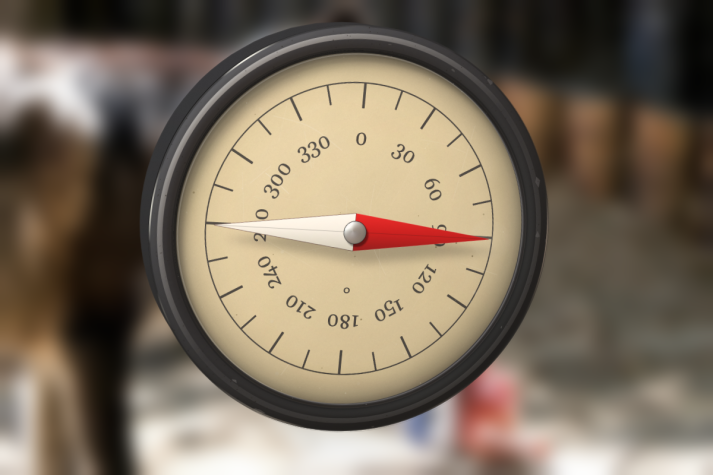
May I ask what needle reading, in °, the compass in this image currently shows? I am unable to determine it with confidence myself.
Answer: 90 °
